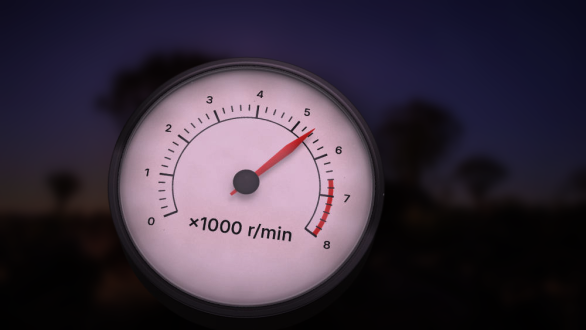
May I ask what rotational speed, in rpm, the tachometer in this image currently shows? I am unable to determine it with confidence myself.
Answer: 5400 rpm
